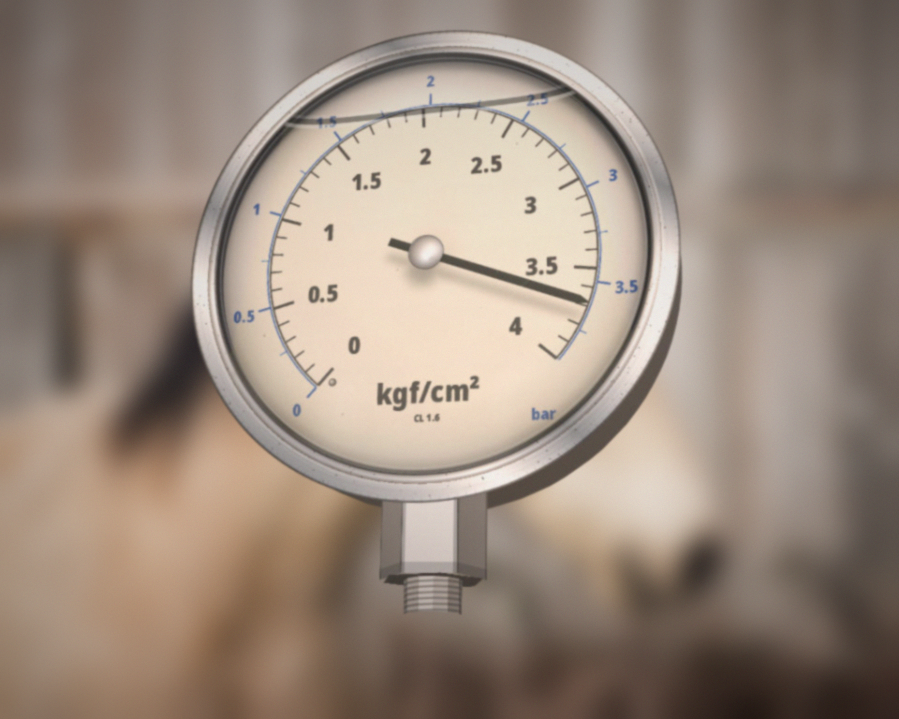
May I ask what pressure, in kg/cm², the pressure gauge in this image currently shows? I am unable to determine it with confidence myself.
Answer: 3.7 kg/cm²
